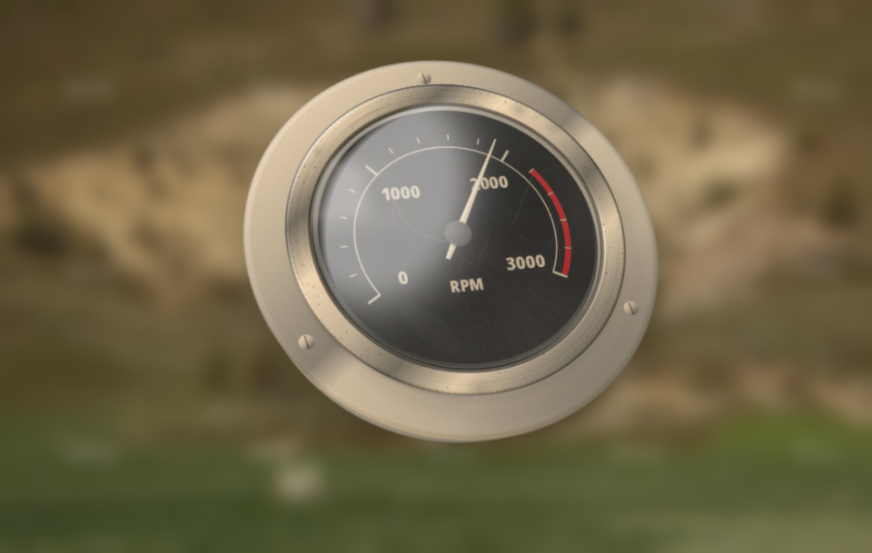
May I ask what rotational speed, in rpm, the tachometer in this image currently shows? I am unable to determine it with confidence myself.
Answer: 1900 rpm
